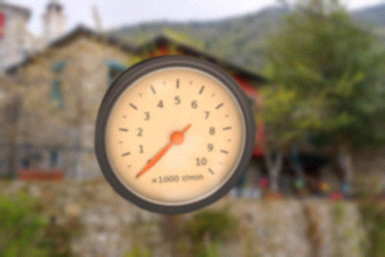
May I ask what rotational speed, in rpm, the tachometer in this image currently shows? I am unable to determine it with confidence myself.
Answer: 0 rpm
